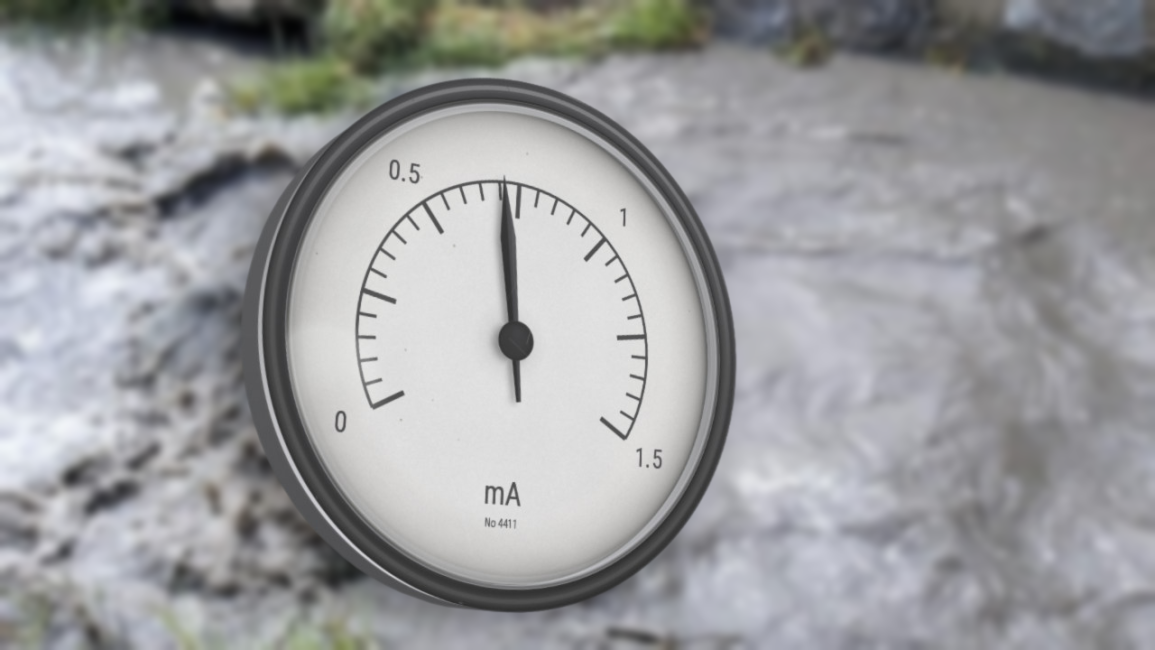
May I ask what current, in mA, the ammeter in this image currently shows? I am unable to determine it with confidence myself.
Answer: 0.7 mA
